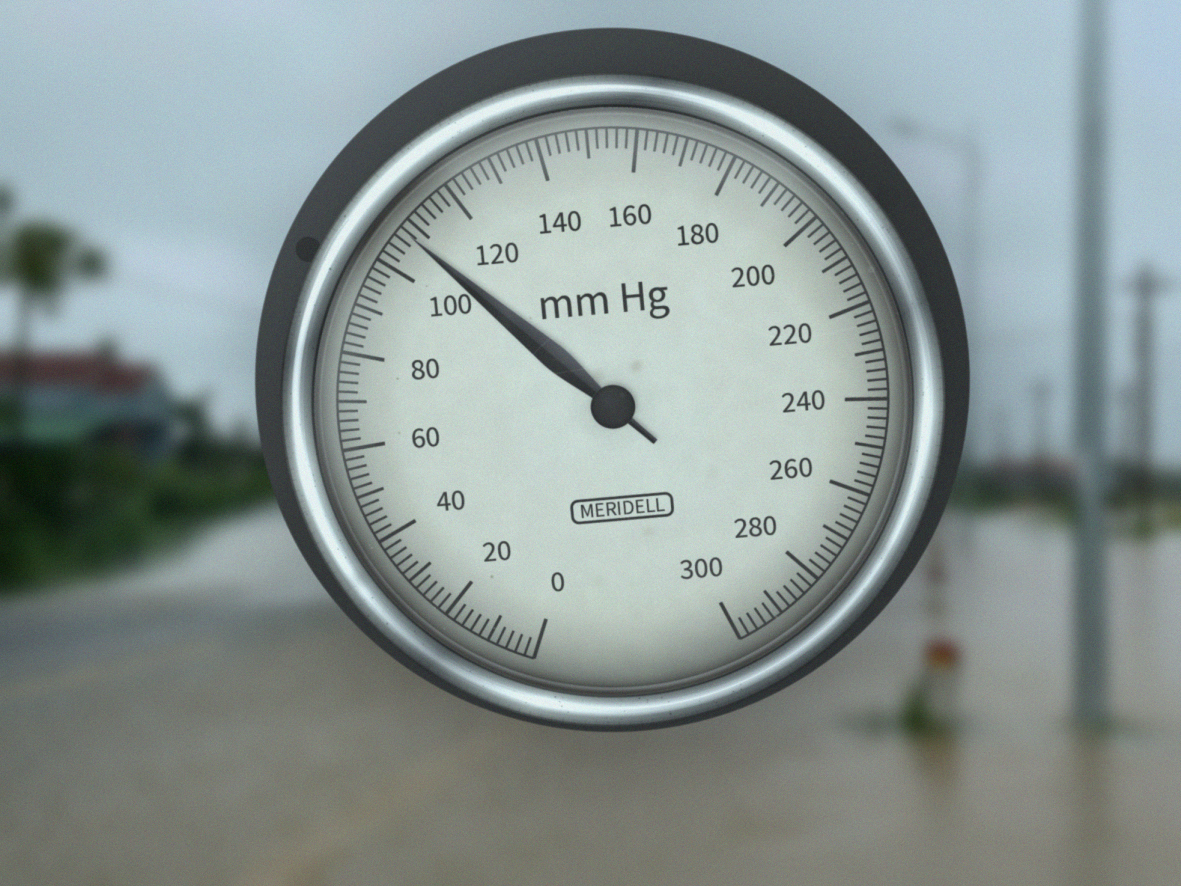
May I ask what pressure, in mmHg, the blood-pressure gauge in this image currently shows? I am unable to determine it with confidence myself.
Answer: 108 mmHg
